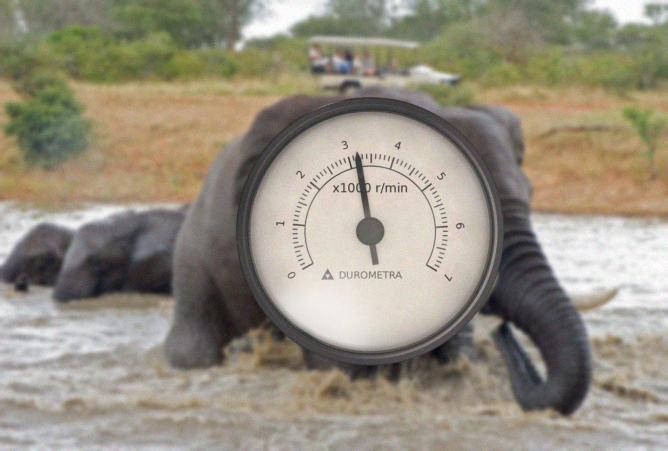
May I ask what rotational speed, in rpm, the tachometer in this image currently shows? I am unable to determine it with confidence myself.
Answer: 3200 rpm
